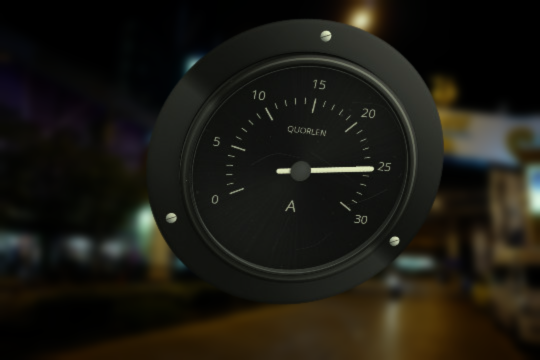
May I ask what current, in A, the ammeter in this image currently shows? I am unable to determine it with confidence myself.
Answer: 25 A
